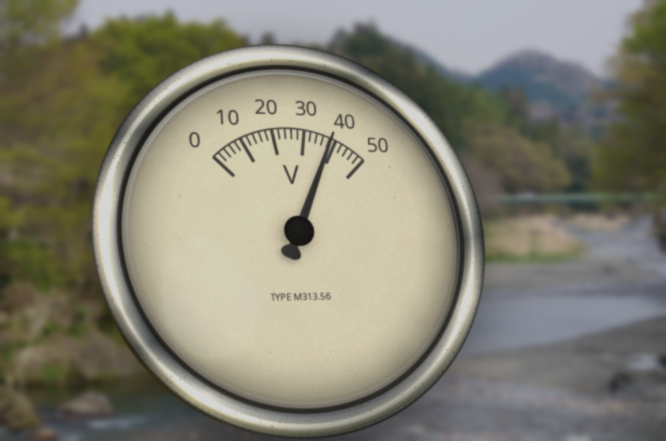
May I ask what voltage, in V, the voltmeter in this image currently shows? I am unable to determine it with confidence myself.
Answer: 38 V
